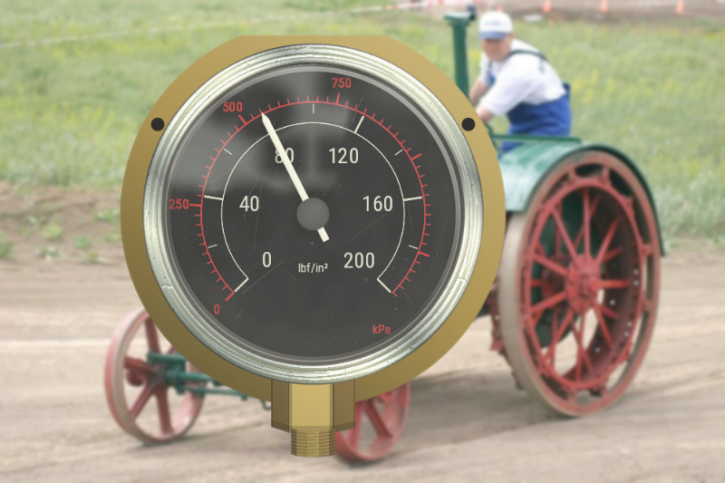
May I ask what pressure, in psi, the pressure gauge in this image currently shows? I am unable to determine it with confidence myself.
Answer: 80 psi
